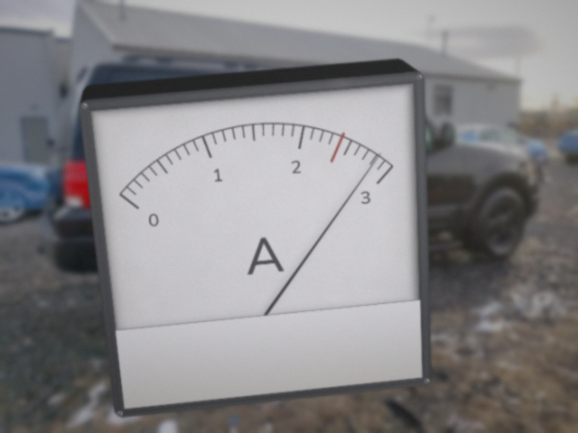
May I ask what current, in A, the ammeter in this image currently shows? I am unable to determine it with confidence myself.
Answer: 2.8 A
